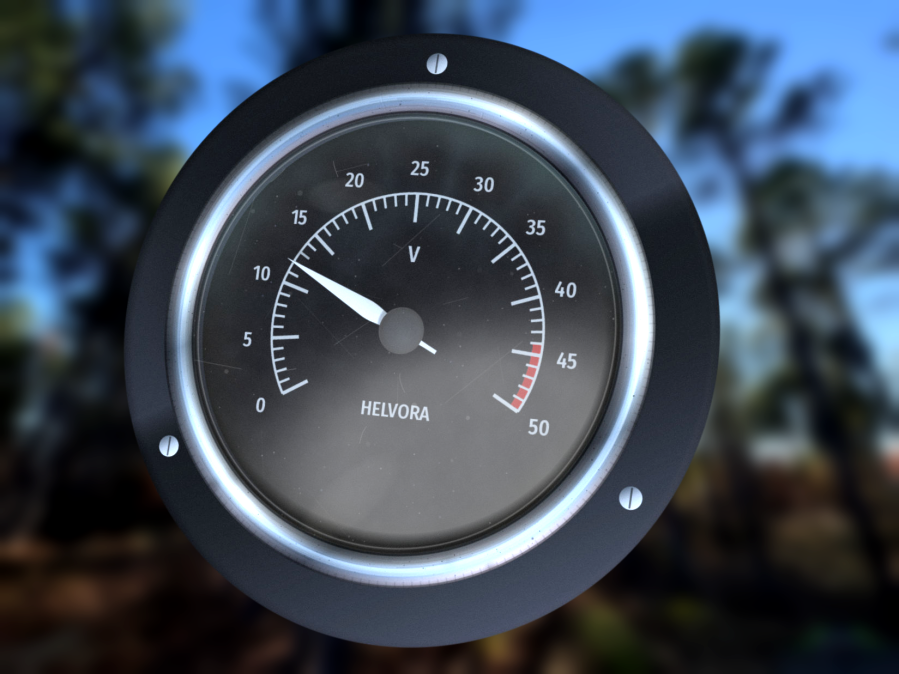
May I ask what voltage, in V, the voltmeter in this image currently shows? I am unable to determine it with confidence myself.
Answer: 12 V
